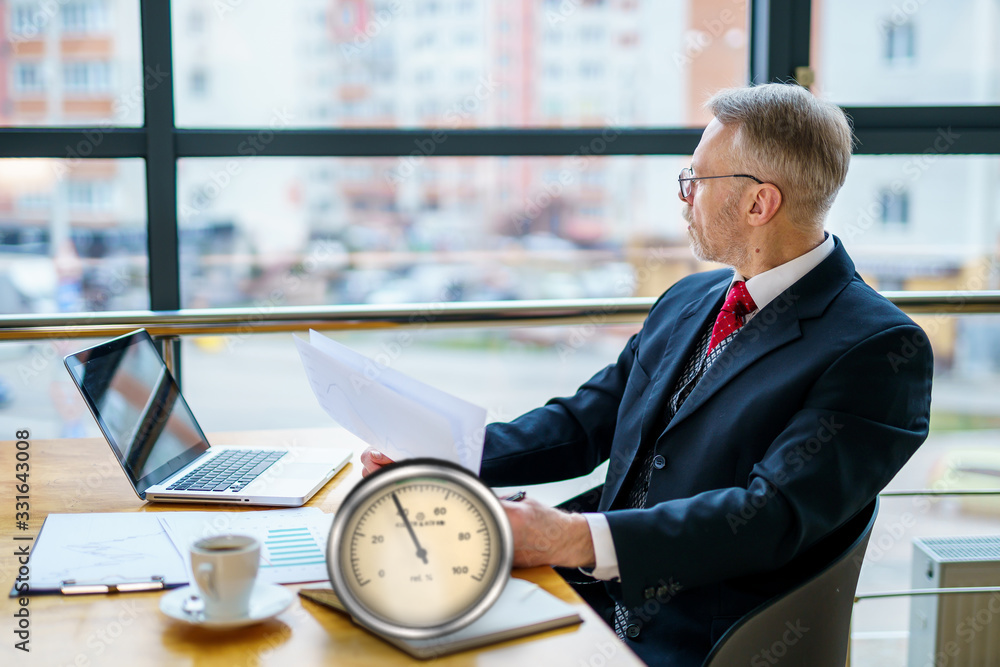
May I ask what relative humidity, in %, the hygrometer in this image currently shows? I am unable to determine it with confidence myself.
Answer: 40 %
